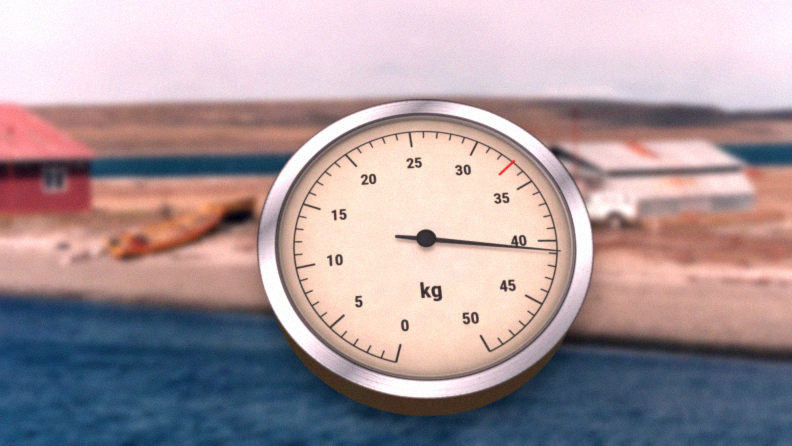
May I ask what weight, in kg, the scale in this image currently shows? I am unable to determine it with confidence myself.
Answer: 41 kg
